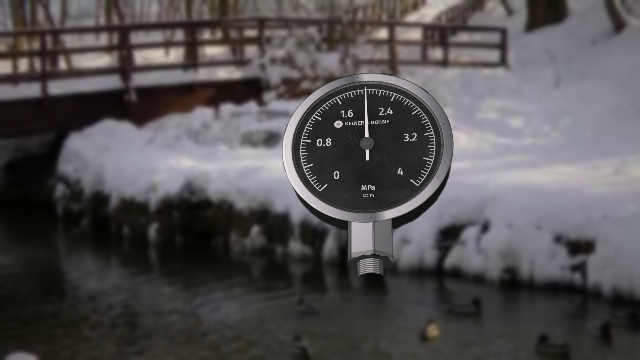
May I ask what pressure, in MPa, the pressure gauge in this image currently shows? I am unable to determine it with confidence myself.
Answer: 2 MPa
